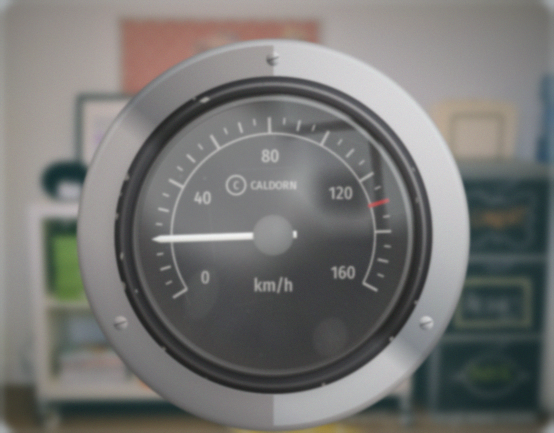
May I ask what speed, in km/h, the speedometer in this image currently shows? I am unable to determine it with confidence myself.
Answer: 20 km/h
